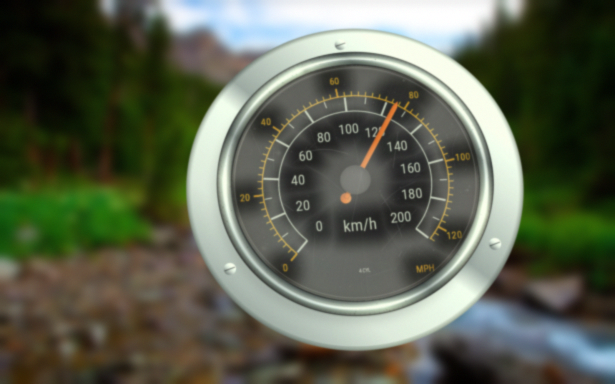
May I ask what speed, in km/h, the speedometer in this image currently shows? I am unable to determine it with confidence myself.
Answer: 125 km/h
